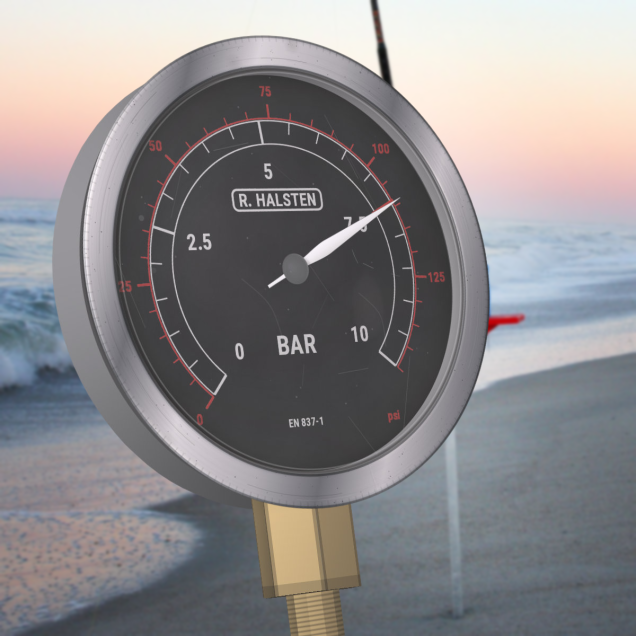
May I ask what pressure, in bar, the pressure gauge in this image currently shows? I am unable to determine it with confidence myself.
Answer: 7.5 bar
